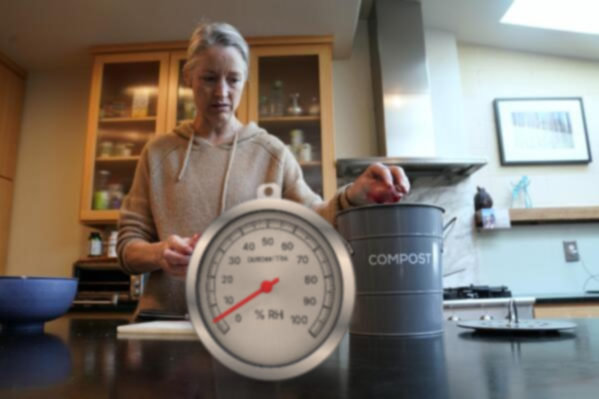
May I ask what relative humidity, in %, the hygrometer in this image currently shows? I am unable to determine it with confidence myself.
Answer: 5 %
